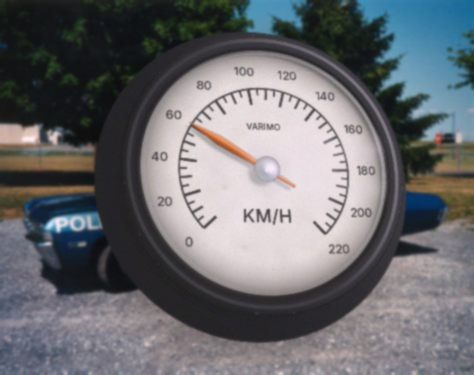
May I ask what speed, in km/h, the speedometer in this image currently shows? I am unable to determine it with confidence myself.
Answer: 60 km/h
